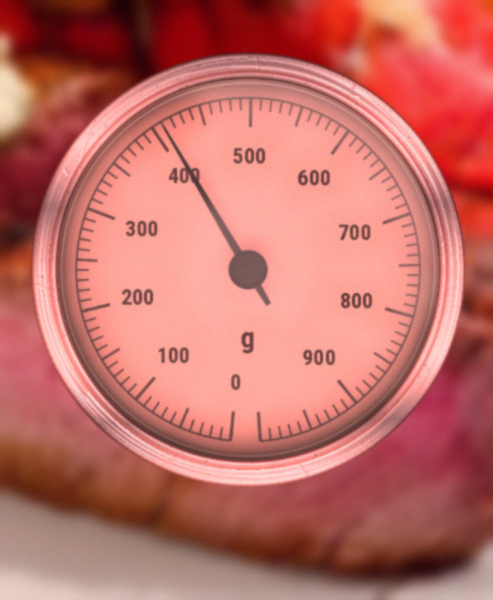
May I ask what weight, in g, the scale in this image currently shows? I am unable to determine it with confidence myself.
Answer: 410 g
